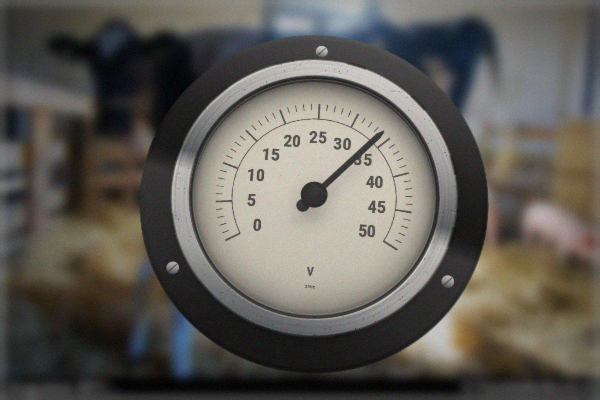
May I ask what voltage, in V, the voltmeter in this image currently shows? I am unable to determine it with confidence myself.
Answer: 34 V
